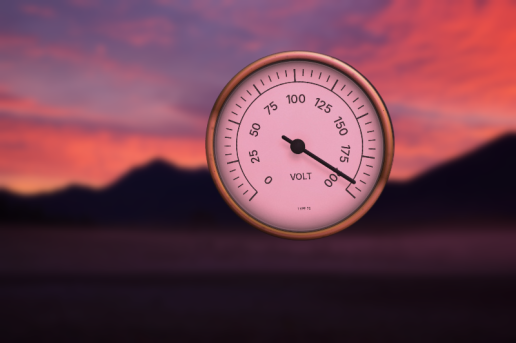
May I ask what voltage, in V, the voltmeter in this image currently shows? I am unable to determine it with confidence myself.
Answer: 192.5 V
